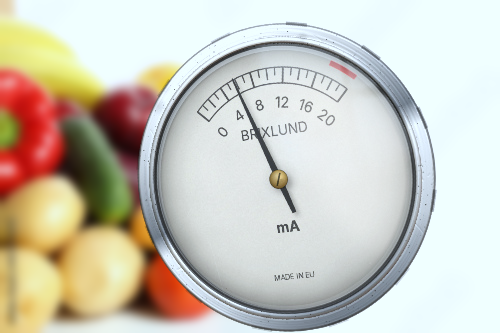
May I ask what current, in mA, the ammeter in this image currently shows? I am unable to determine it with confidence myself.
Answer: 6 mA
